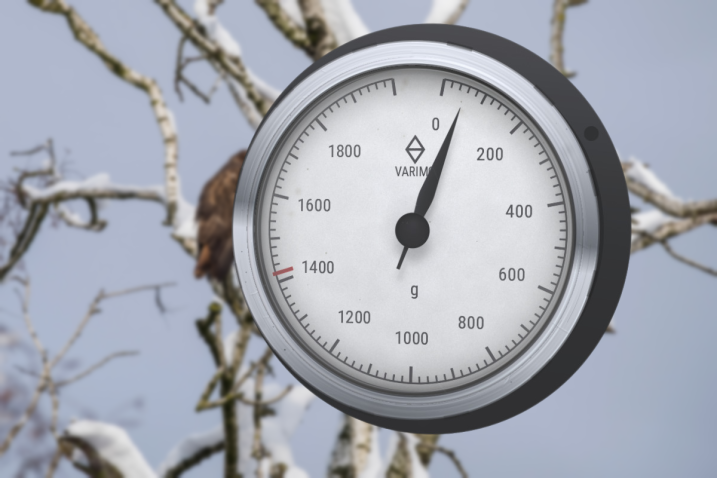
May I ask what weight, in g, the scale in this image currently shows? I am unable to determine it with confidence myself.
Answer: 60 g
